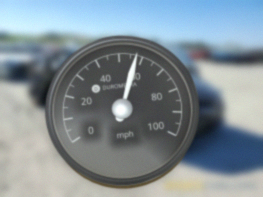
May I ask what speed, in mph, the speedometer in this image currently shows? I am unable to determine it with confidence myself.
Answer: 57.5 mph
